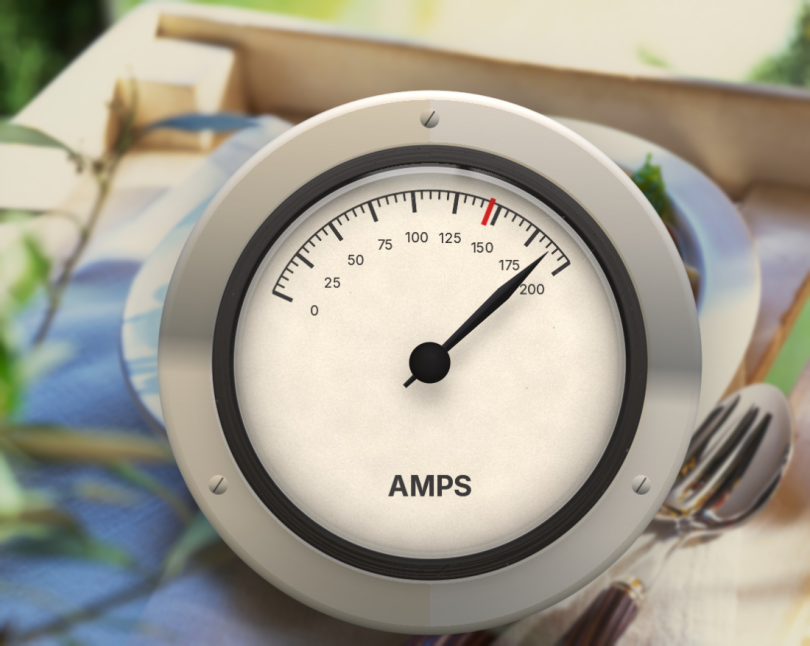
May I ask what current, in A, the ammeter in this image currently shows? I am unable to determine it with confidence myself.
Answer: 187.5 A
